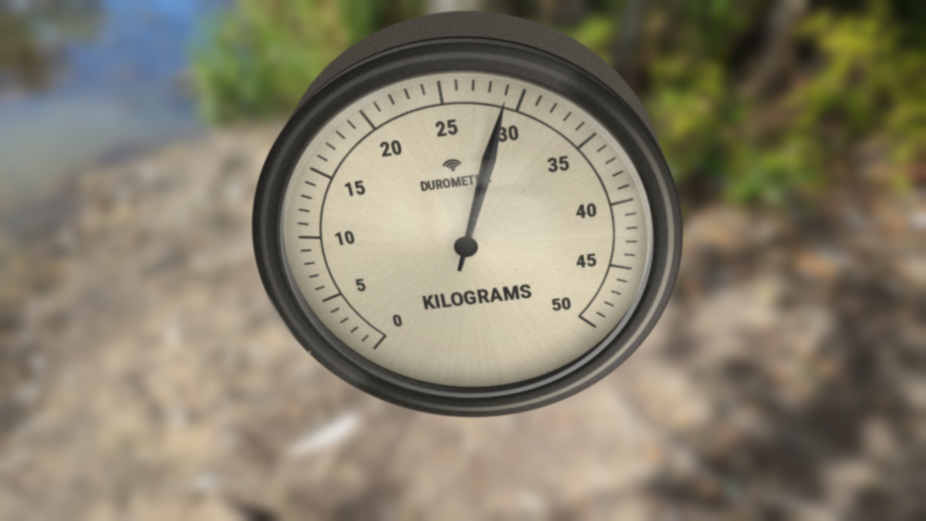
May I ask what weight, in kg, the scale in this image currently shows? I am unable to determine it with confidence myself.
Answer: 29 kg
